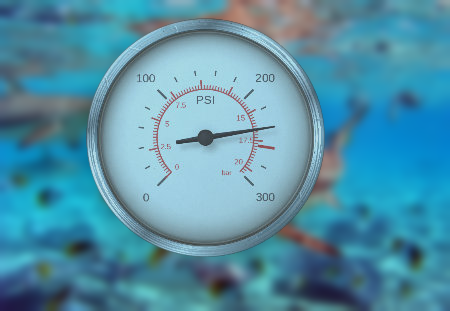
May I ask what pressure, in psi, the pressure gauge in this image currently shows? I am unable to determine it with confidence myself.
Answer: 240 psi
